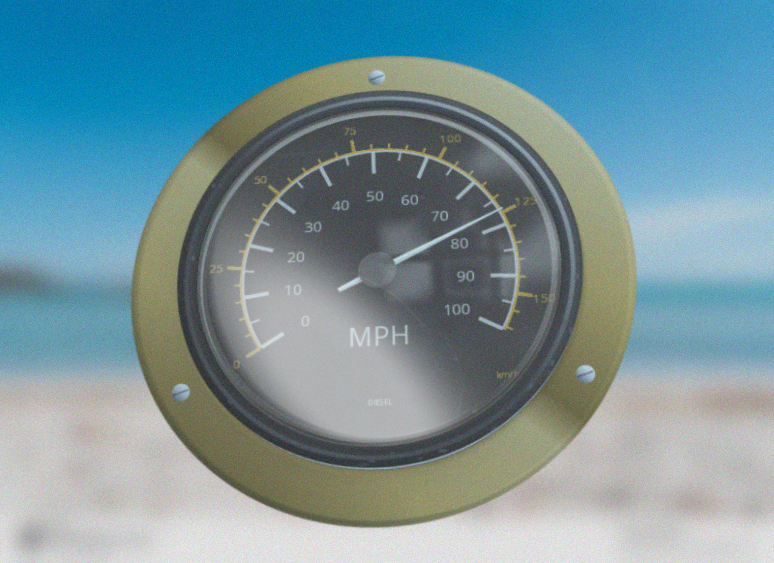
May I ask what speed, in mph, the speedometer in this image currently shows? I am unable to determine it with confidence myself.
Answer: 77.5 mph
